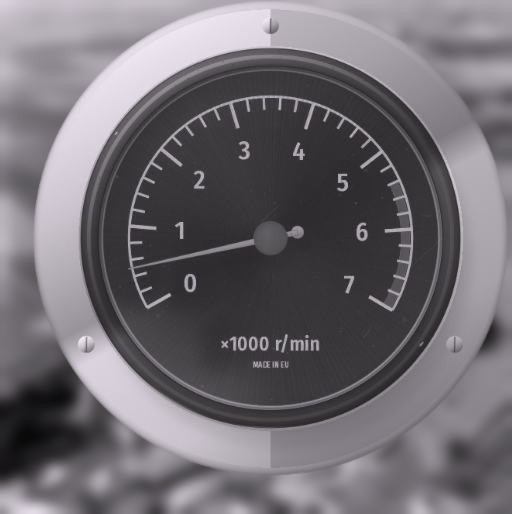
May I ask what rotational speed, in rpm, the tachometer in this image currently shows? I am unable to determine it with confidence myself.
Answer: 500 rpm
